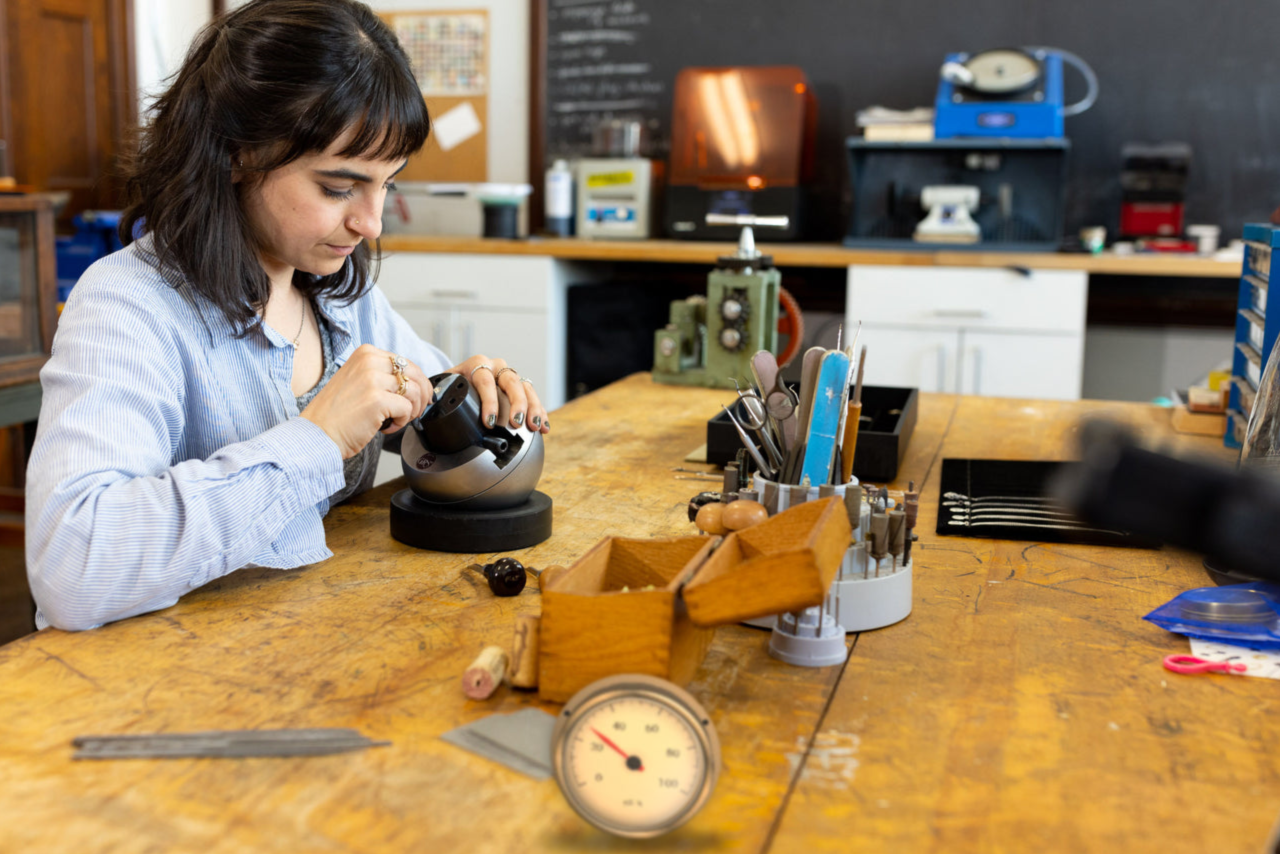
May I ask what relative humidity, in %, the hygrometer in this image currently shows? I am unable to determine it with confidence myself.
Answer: 28 %
